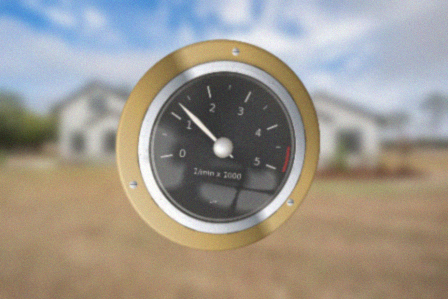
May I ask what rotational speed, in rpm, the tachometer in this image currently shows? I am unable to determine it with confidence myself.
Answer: 1250 rpm
